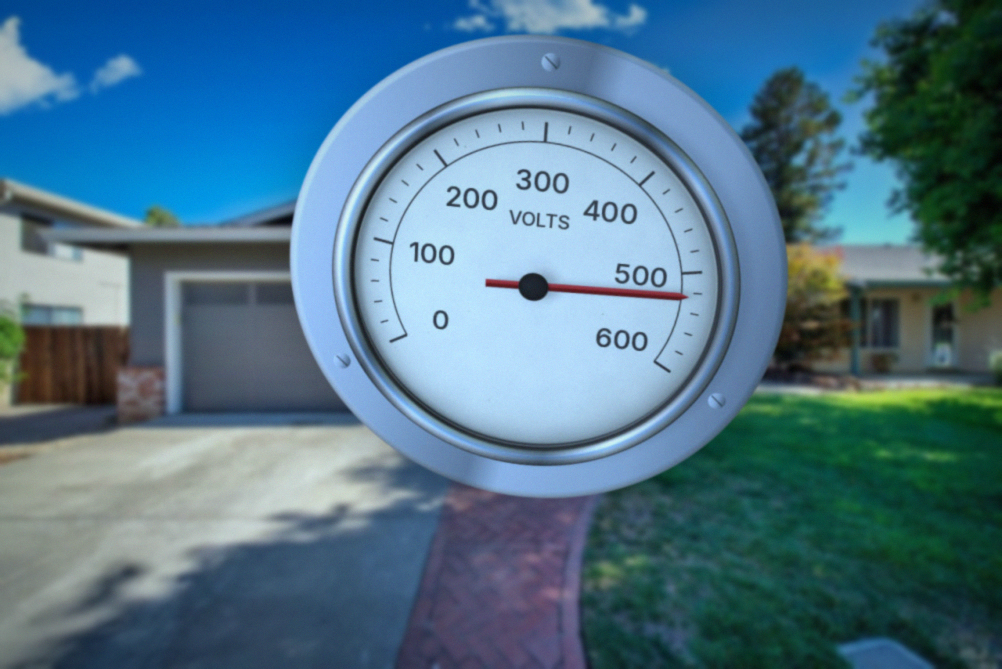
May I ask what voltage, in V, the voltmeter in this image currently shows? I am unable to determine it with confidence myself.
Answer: 520 V
